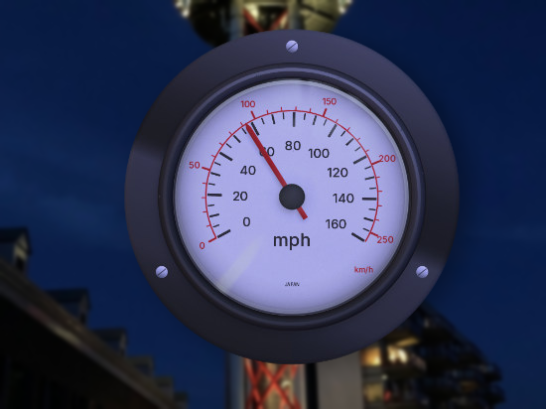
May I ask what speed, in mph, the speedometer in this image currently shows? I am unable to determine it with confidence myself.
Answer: 57.5 mph
